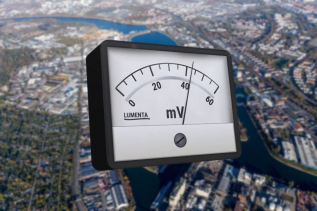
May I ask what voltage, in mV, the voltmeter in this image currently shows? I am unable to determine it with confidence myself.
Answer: 42.5 mV
